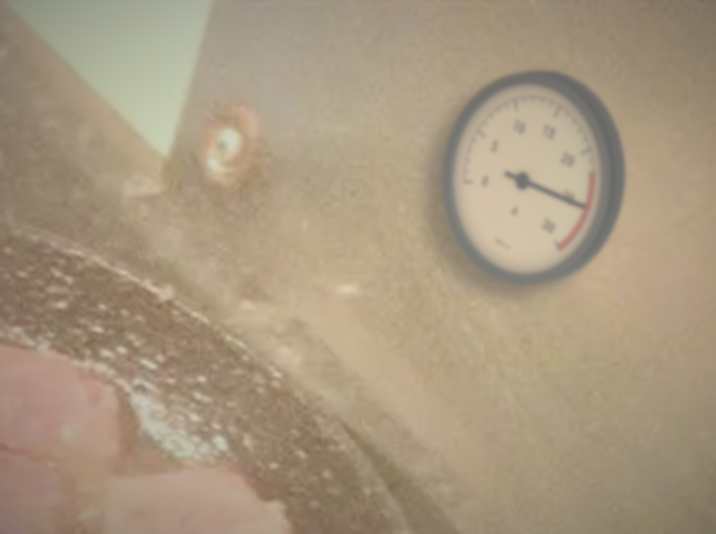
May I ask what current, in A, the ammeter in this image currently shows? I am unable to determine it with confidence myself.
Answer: 25 A
